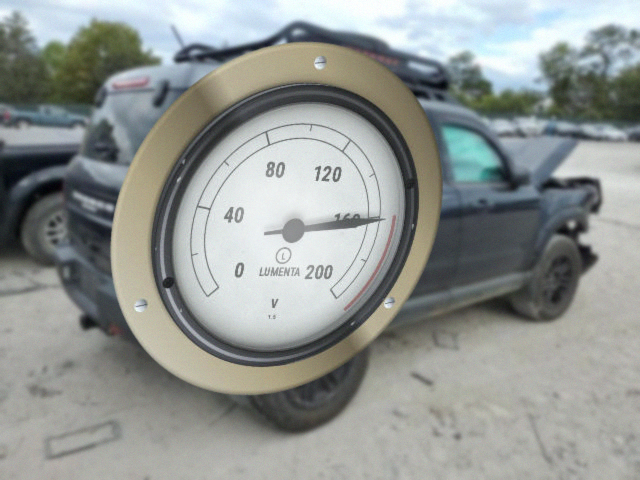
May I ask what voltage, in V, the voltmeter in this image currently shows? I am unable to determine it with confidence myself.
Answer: 160 V
